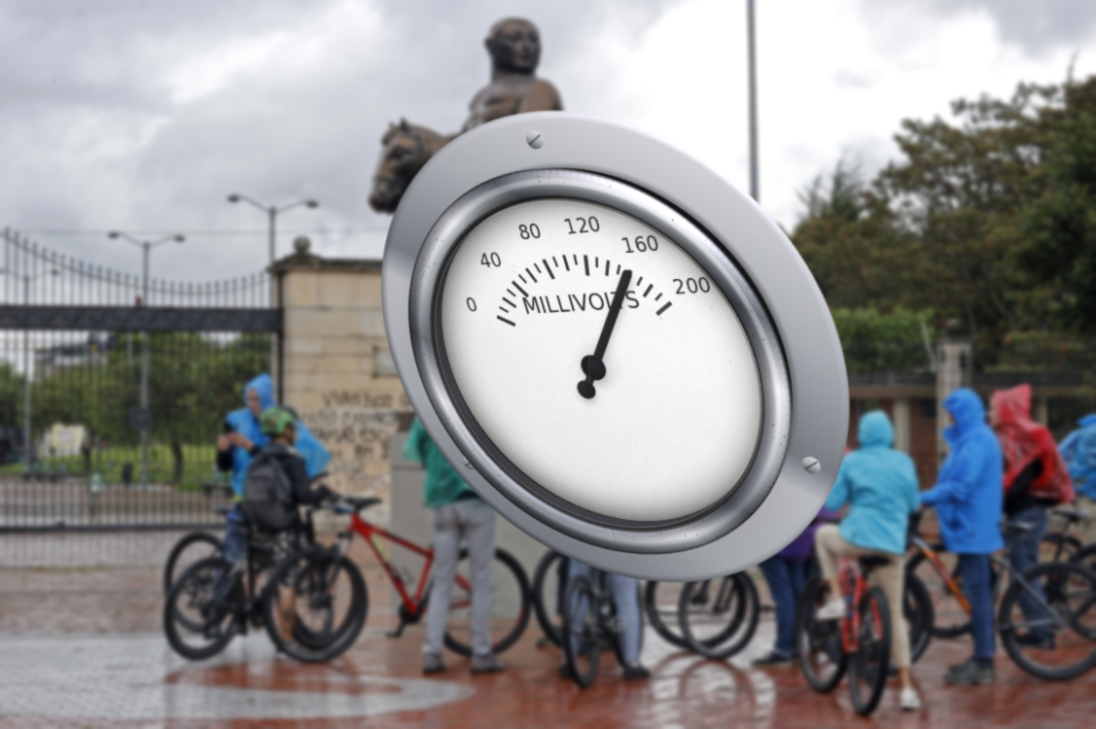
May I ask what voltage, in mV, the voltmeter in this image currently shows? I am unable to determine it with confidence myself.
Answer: 160 mV
